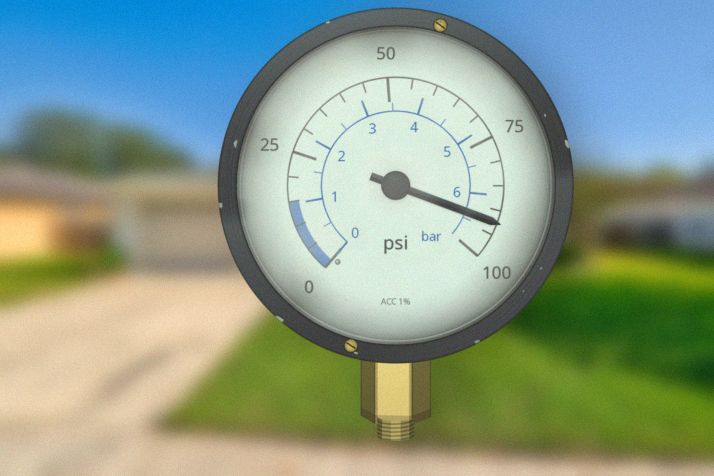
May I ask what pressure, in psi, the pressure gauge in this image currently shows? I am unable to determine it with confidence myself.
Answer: 92.5 psi
